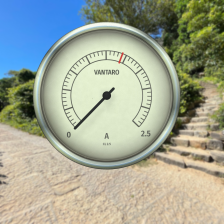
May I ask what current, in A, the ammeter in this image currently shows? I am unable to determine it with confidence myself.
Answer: 0 A
